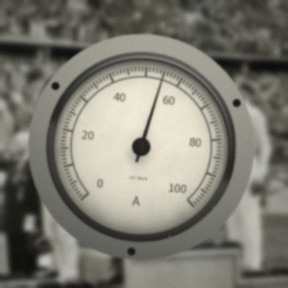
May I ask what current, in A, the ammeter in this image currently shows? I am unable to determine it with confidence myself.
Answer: 55 A
